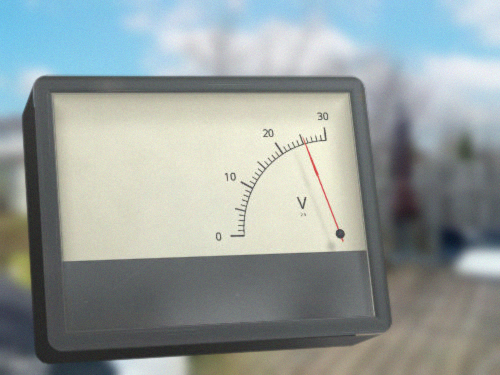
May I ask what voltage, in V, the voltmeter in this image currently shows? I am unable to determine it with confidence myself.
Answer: 25 V
